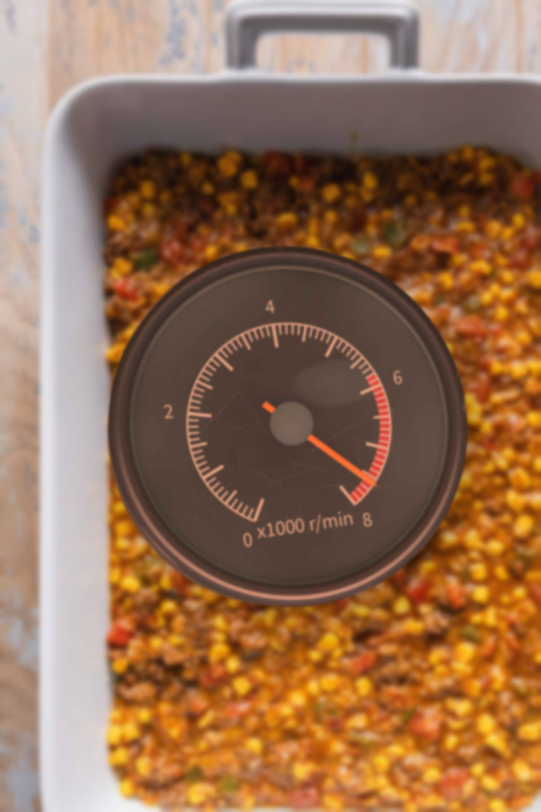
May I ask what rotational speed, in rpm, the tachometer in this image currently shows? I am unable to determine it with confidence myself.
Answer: 7600 rpm
